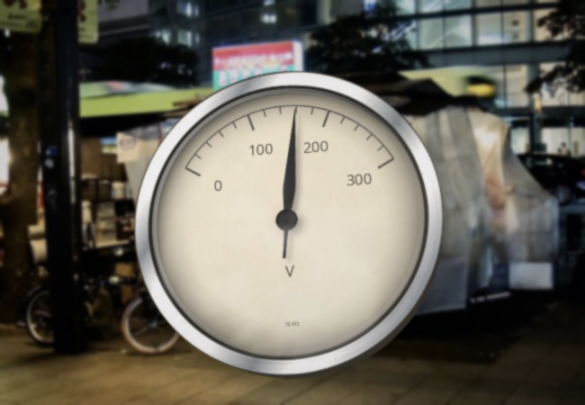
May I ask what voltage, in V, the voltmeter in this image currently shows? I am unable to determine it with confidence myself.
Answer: 160 V
